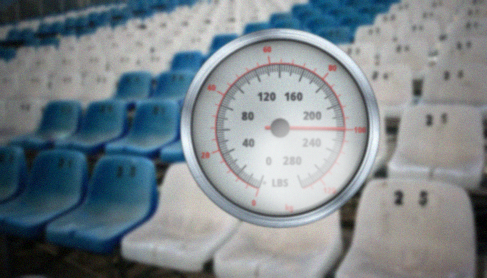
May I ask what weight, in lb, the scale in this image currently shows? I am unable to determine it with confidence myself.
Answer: 220 lb
